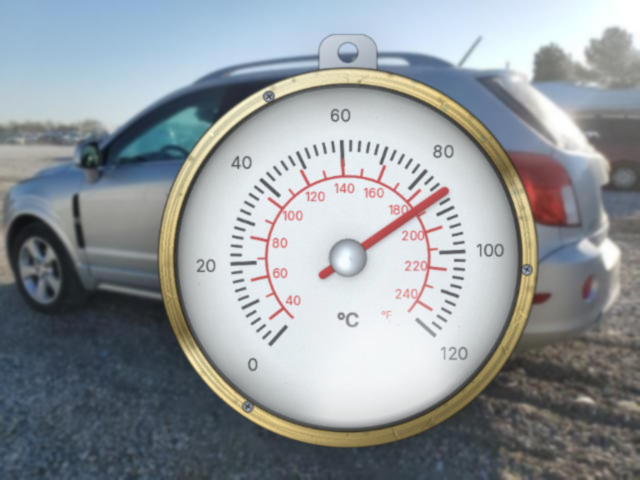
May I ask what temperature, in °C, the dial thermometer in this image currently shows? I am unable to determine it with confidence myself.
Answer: 86 °C
